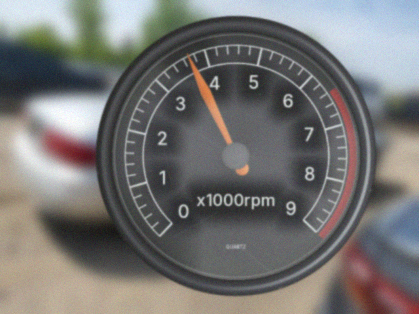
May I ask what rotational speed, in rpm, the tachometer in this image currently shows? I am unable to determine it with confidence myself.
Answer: 3700 rpm
